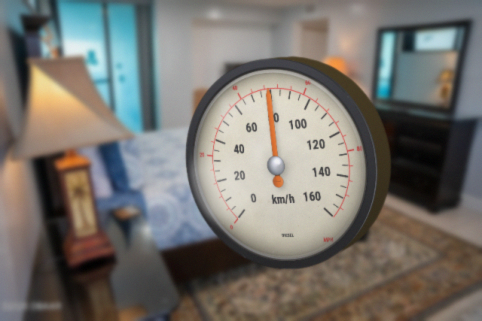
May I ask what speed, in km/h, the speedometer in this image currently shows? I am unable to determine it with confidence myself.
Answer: 80 km/h
